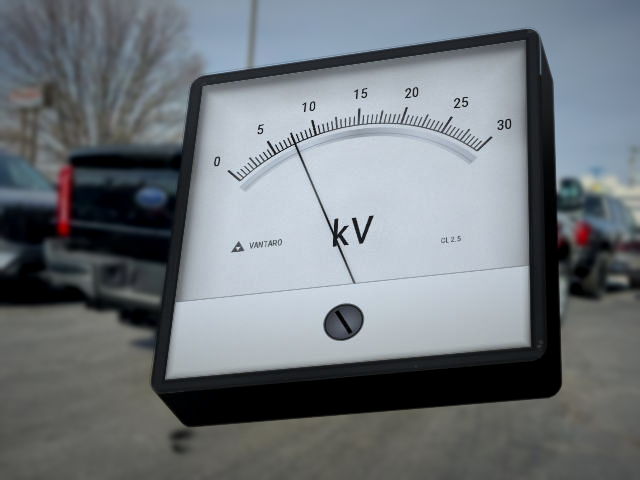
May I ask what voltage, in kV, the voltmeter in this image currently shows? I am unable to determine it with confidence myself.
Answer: 7.5 kV
